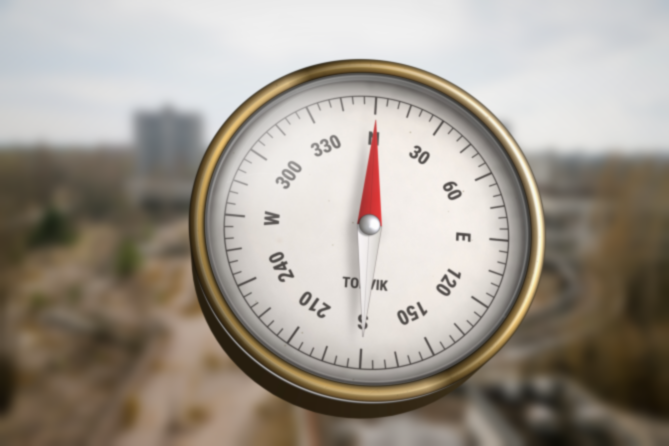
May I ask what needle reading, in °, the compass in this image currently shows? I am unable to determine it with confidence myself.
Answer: 0 °
